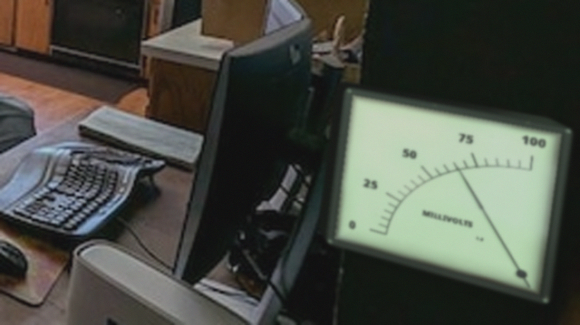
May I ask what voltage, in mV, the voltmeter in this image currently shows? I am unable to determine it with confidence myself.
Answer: 65 mV
